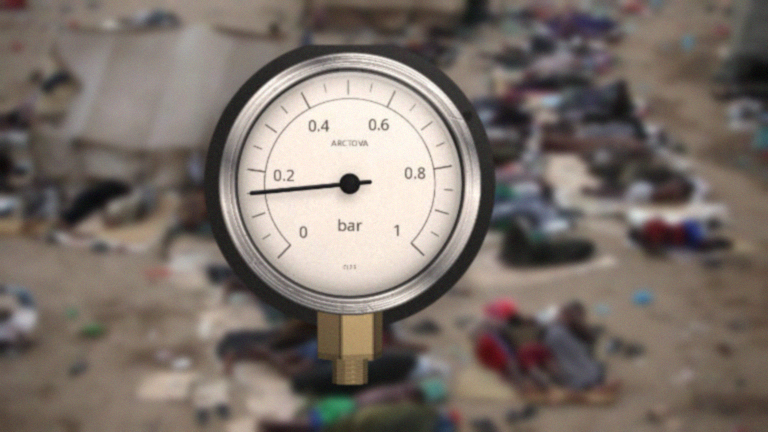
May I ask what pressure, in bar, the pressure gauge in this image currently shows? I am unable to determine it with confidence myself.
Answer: 0.15 bar
